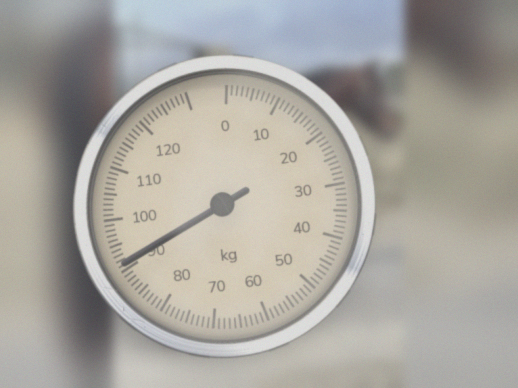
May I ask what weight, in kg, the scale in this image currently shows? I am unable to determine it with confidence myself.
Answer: 91 kg
